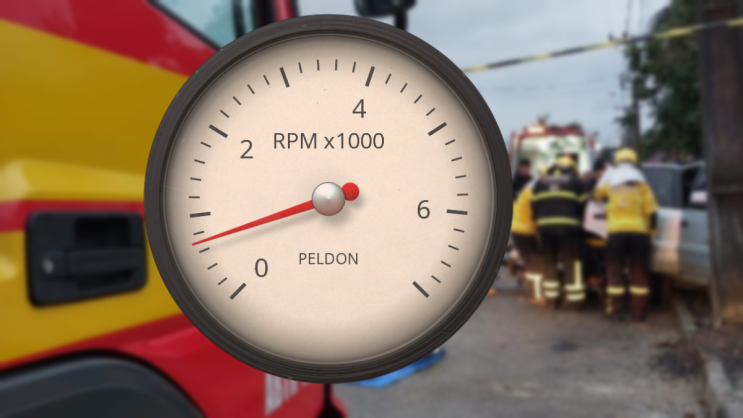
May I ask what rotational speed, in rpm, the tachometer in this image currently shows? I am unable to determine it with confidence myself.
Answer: 700 rpm
